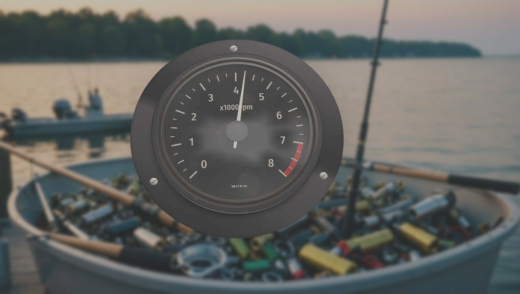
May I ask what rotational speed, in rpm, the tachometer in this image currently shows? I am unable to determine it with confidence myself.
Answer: 4250 rpm
